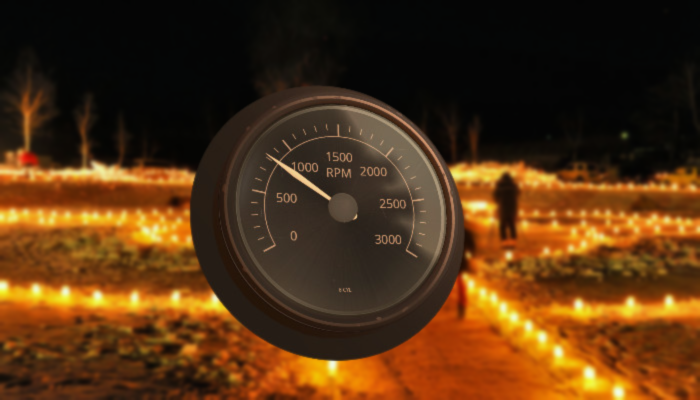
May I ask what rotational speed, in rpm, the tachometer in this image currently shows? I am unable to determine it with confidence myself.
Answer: 800 rpm
